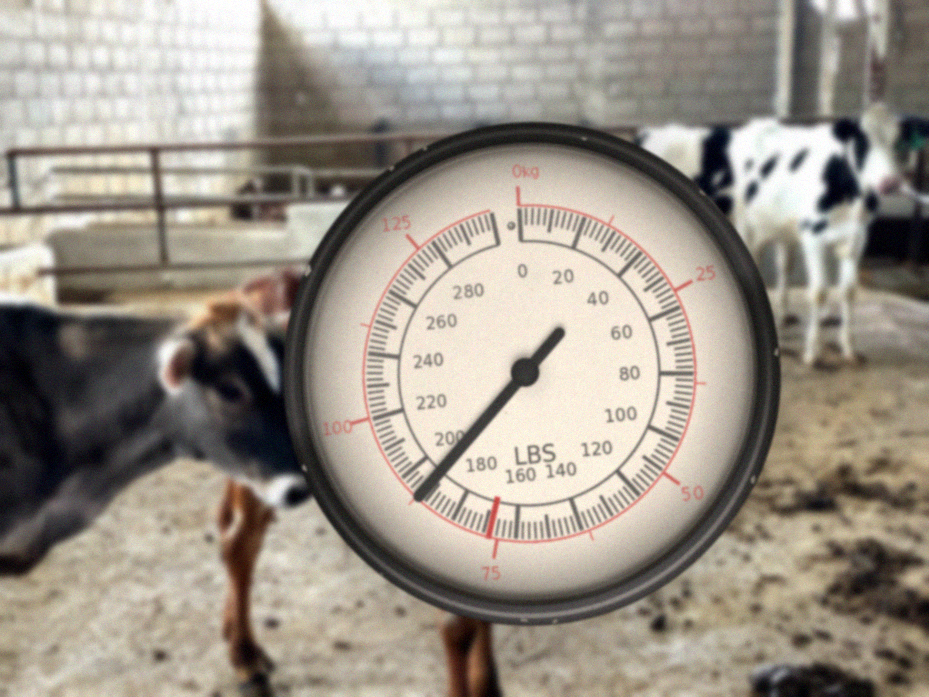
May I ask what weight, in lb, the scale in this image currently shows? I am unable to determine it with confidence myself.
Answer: 192 lb
